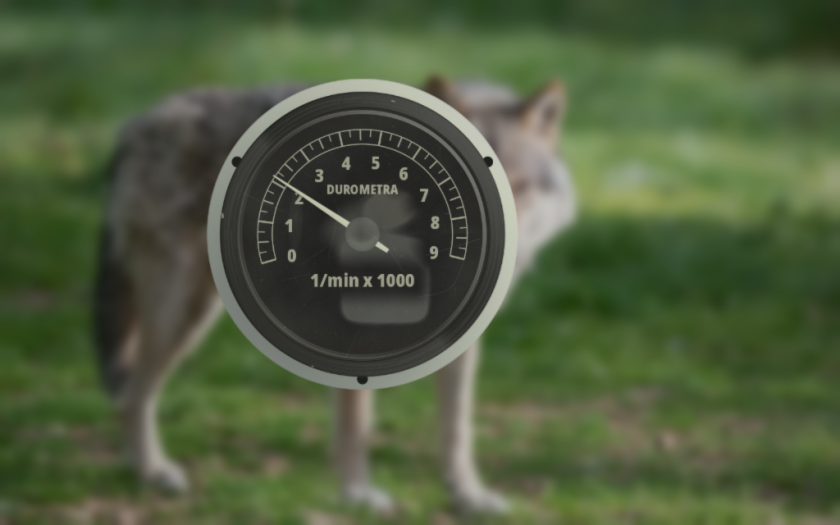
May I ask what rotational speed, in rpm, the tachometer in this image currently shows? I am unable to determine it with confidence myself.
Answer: 2125 rpm
